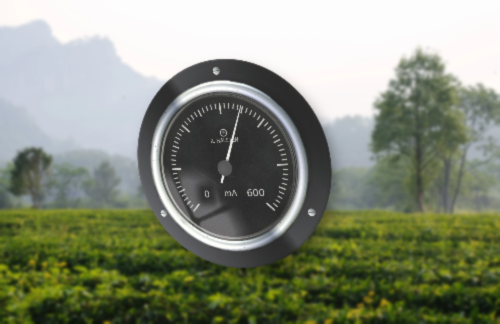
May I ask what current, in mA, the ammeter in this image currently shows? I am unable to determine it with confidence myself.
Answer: 350 mA
